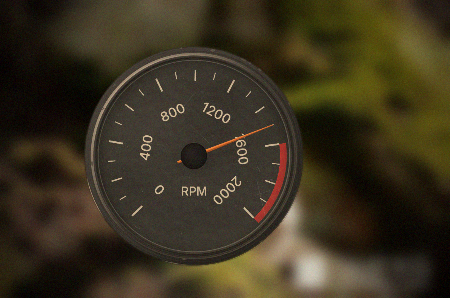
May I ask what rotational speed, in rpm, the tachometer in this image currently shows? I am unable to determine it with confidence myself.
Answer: 1500 rpm
